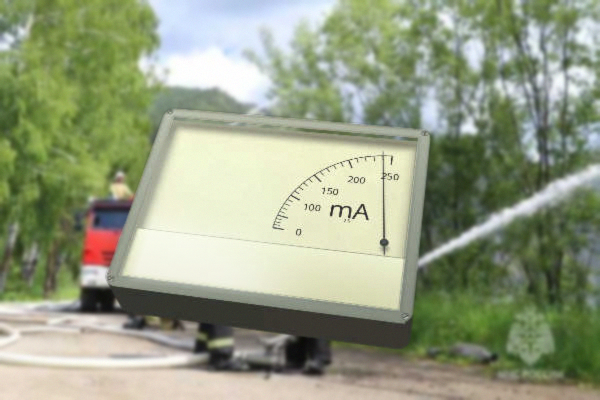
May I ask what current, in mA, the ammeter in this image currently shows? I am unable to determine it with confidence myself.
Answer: 240 mA
